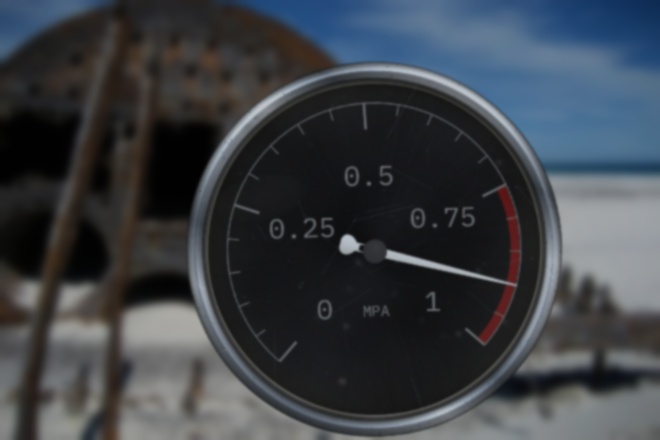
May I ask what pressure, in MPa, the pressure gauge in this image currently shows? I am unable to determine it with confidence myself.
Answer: 0.9 MPa
